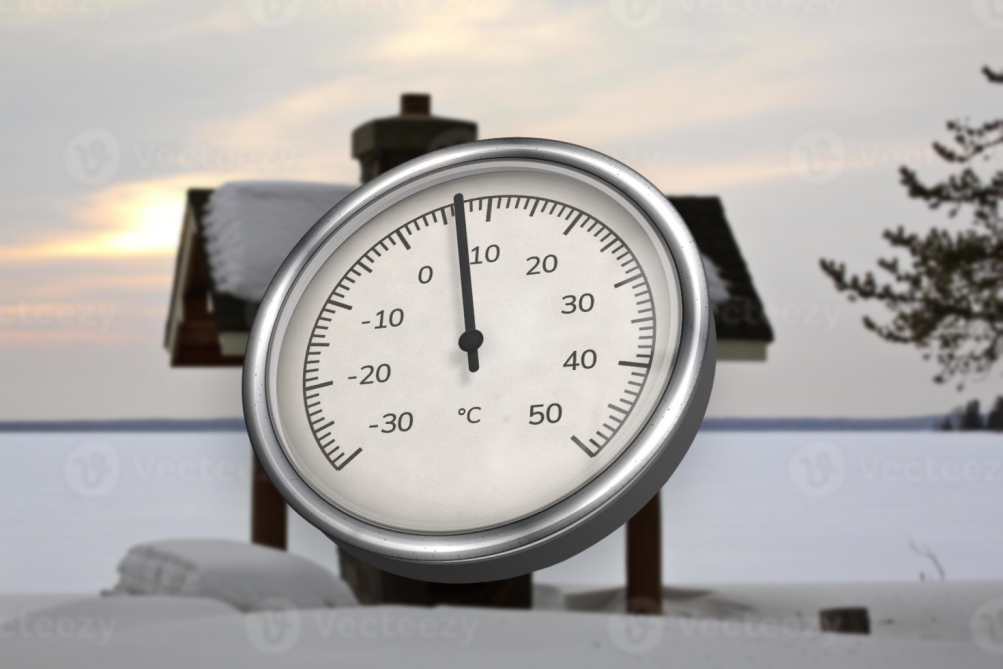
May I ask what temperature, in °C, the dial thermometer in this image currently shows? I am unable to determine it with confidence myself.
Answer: 7 °C
